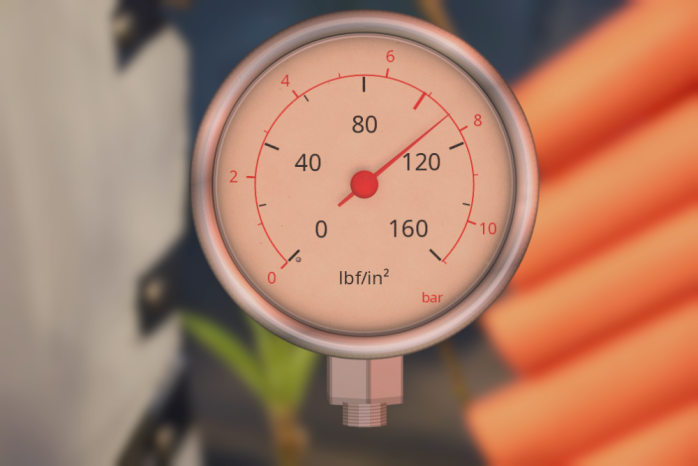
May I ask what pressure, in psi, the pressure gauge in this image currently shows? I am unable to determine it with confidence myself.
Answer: 110 psi
